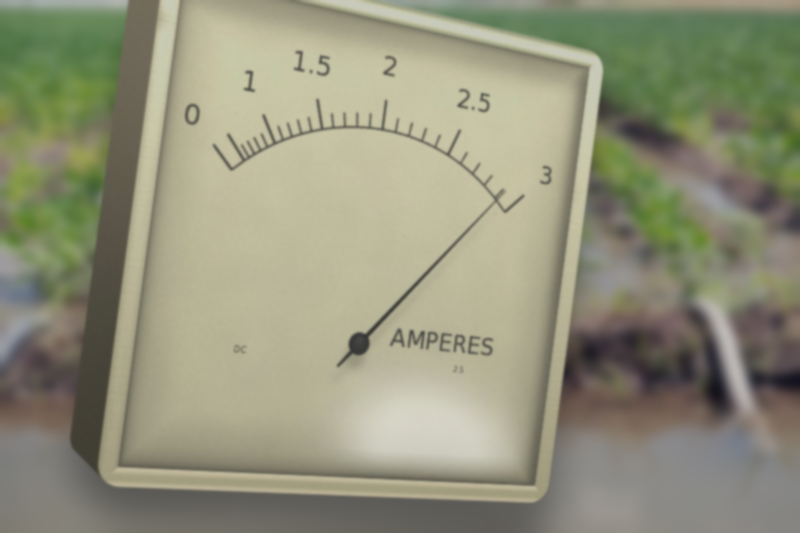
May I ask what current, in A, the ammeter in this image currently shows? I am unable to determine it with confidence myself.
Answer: 2.9 A
